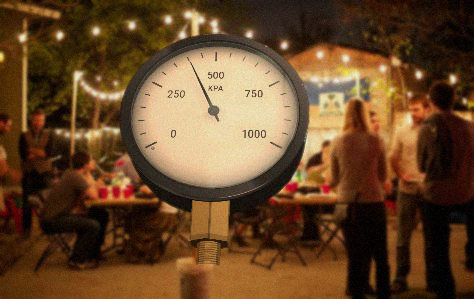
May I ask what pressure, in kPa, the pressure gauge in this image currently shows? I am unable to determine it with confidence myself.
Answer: 400 kPa
